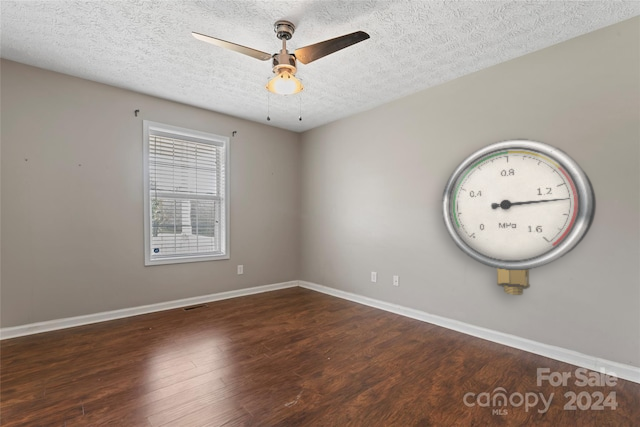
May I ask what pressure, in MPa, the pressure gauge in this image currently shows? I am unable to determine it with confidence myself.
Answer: 1.3 MPa
